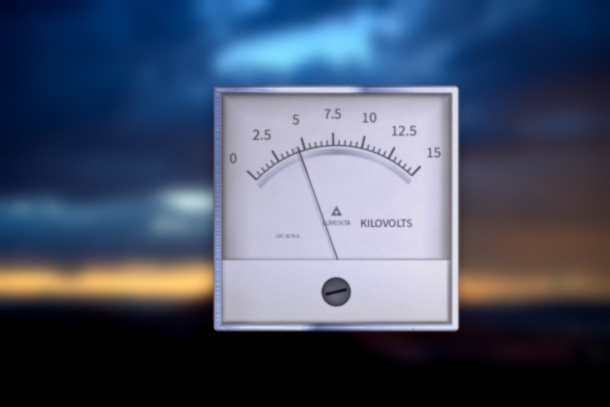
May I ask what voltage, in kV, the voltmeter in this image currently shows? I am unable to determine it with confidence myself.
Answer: 4.5 kV
